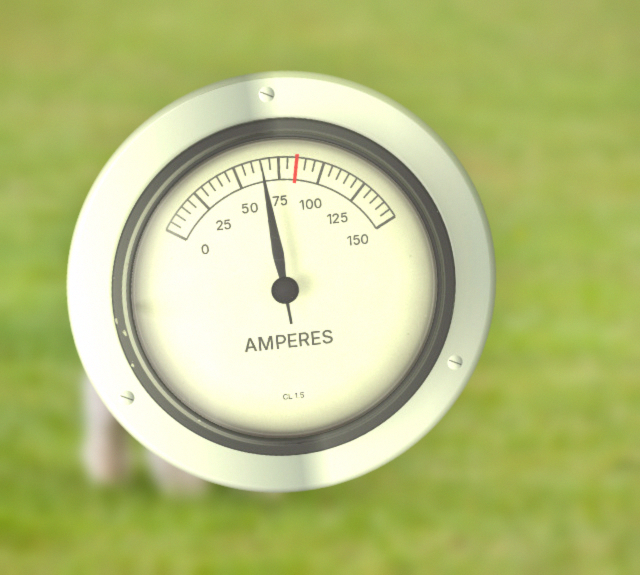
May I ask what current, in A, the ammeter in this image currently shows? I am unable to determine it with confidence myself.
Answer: 65 A
